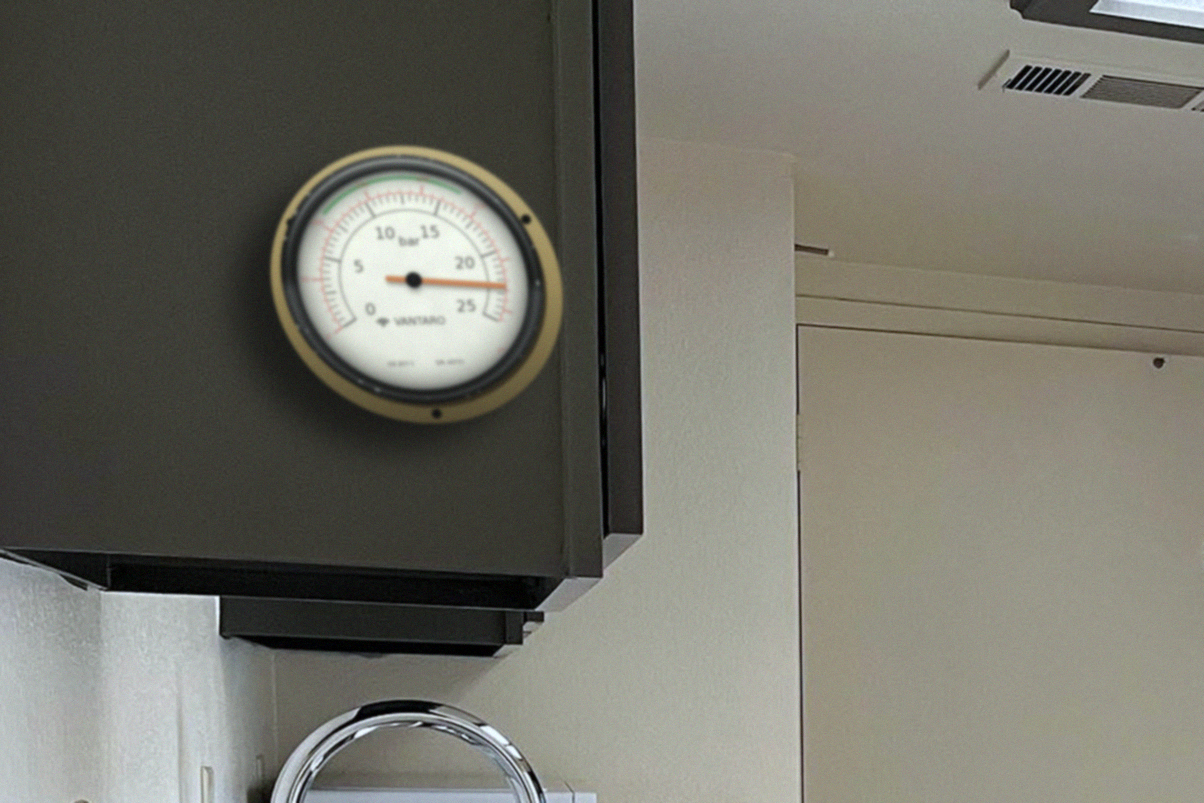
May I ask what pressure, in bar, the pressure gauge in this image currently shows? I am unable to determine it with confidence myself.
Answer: 22.5 bar
